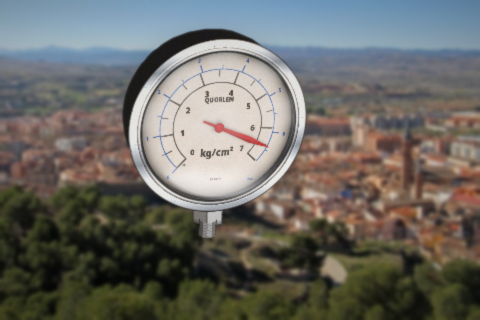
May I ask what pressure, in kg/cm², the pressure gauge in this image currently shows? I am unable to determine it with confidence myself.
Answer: 6.5 kg/cm²
